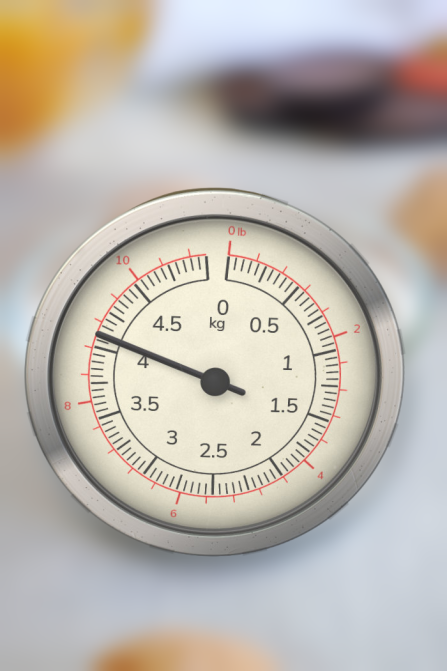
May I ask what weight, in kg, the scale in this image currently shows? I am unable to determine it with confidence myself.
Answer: 4.1 kg
